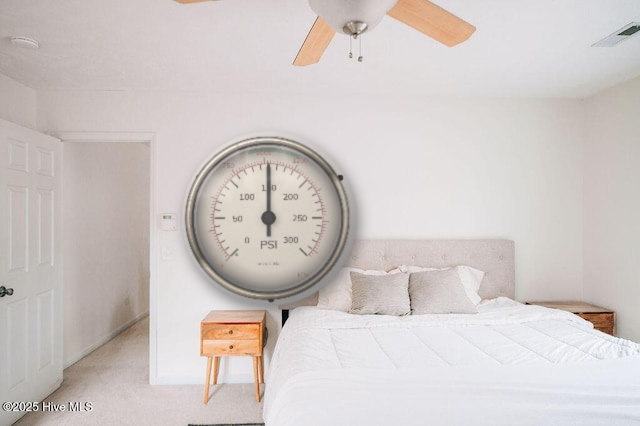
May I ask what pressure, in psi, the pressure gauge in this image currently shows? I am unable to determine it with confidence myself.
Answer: 150 psi
